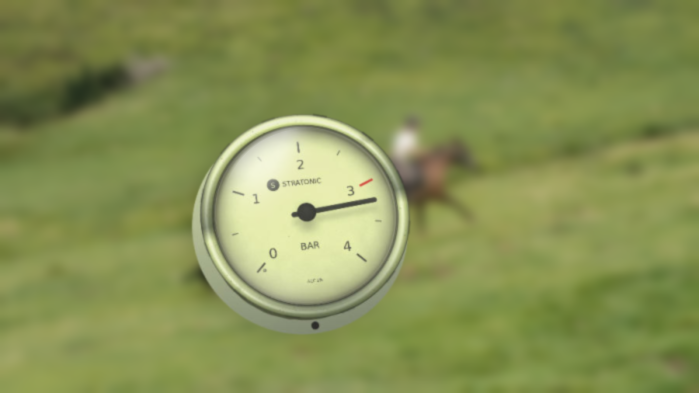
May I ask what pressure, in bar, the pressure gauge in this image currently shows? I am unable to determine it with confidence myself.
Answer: 3.25 bar
